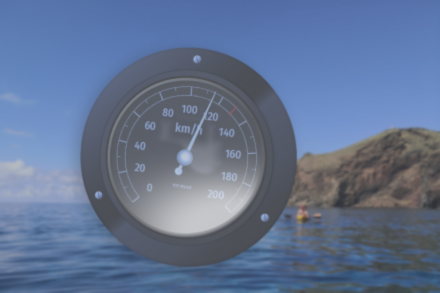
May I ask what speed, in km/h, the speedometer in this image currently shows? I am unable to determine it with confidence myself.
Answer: 115 km/h
